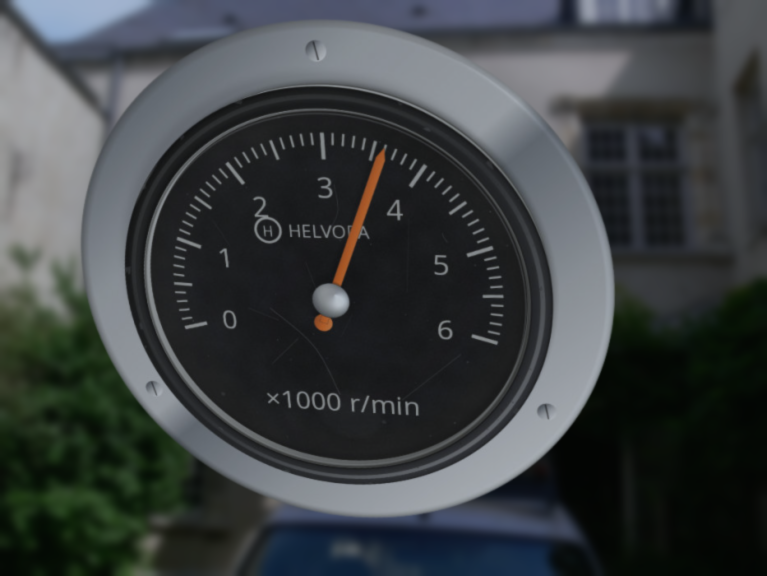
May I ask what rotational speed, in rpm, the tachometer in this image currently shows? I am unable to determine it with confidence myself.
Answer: 3600 rpm
